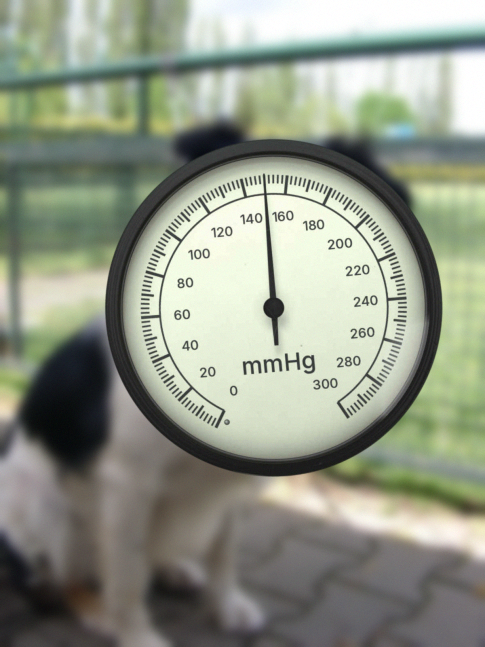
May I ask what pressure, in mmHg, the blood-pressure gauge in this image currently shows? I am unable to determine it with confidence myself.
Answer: 150 mmHg
